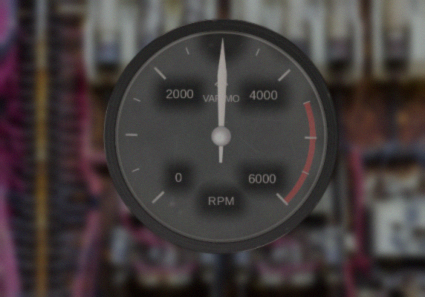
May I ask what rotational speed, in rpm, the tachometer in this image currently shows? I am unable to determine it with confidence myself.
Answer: 3000 rpm
